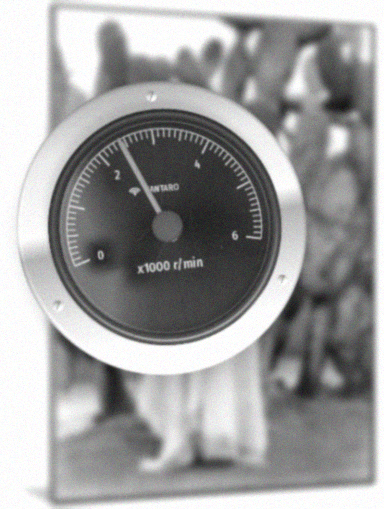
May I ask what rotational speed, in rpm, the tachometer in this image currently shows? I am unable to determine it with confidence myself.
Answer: 2400 rpm
